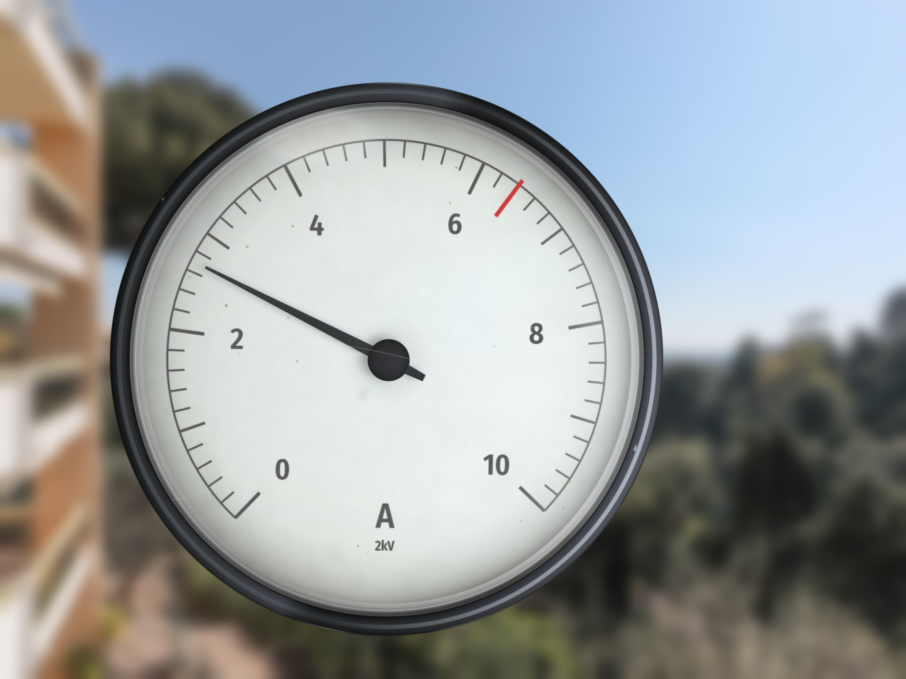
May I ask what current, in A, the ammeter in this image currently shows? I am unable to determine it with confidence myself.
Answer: 2.7 A
